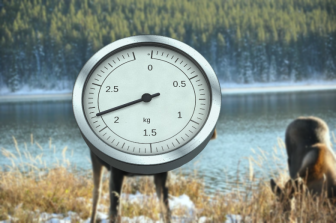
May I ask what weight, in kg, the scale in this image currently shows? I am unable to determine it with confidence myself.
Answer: 2.15 kg
